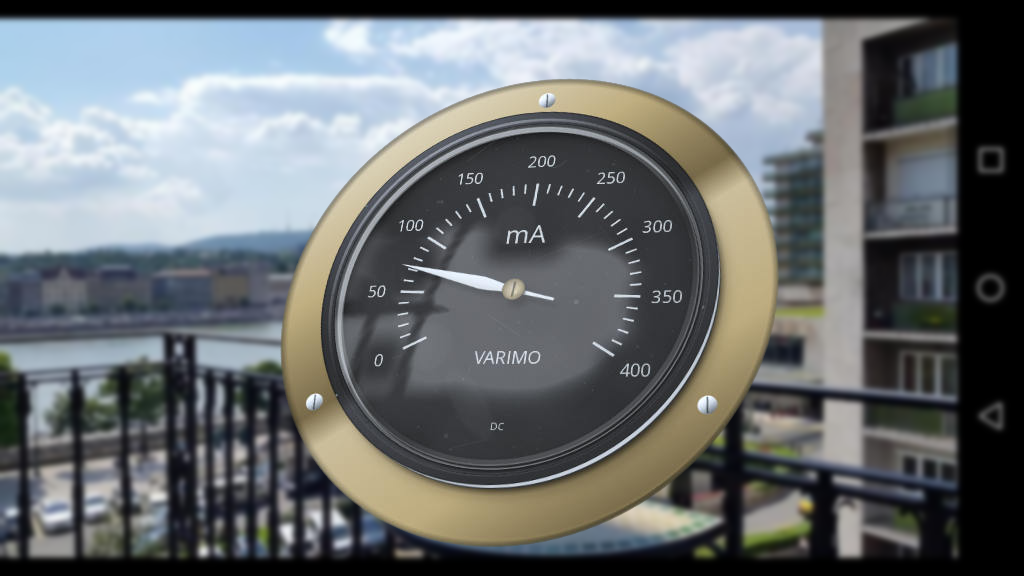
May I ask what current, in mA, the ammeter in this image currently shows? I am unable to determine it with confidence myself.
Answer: 70 mA
